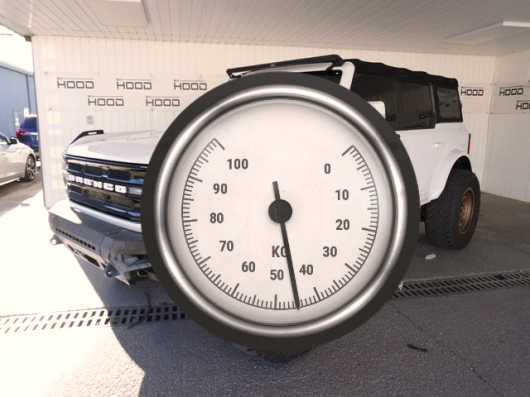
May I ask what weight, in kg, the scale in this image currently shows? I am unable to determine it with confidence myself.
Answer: 45 kg
